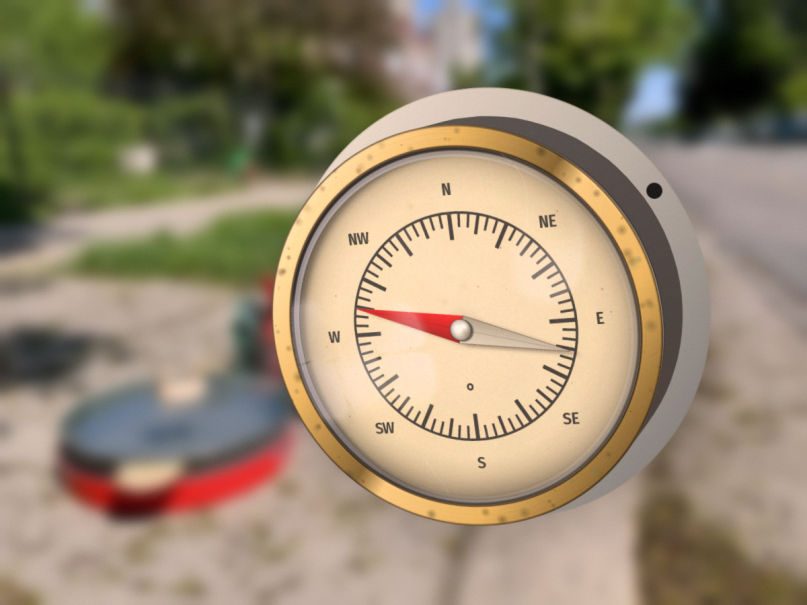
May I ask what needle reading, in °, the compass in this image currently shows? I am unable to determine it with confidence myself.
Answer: 285 °
